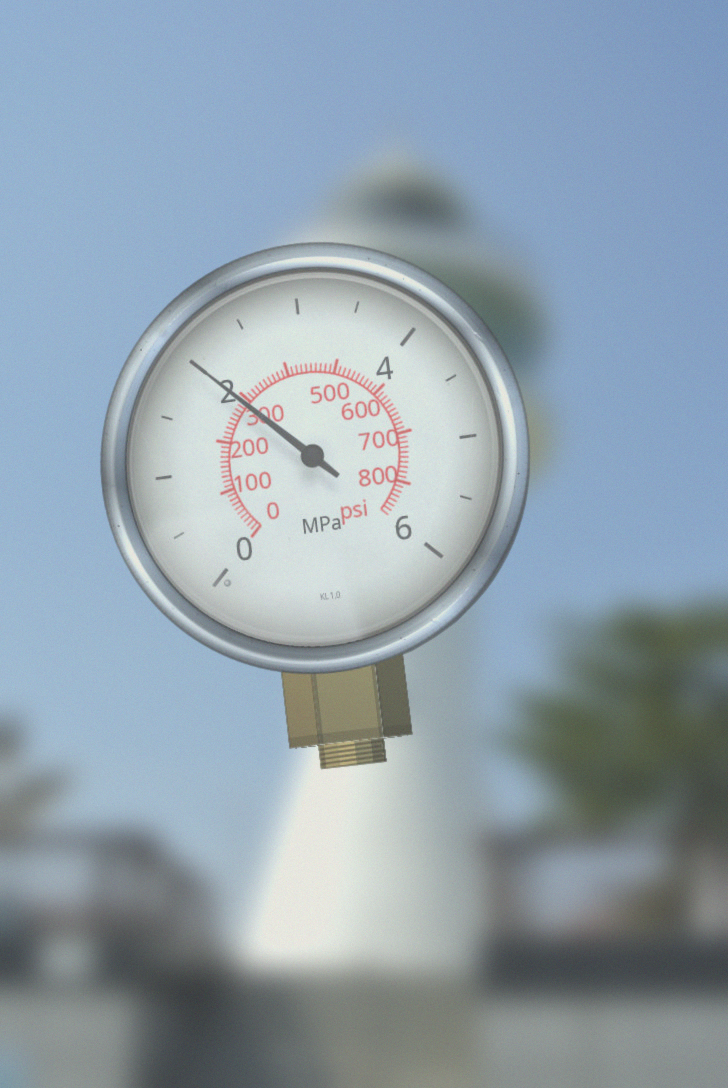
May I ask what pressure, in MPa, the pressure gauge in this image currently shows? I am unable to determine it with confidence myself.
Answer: 2 MPa
